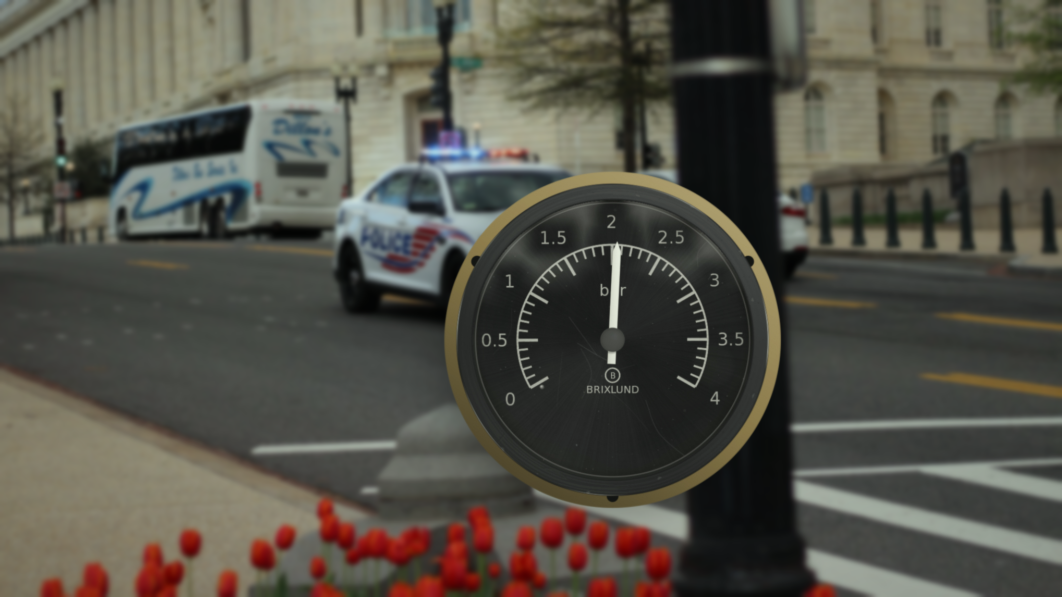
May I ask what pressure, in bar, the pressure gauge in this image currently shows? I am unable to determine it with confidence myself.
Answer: 2.05 bar
